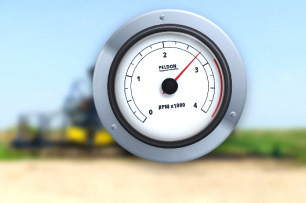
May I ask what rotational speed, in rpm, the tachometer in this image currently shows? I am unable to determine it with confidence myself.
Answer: 2750 rpm
